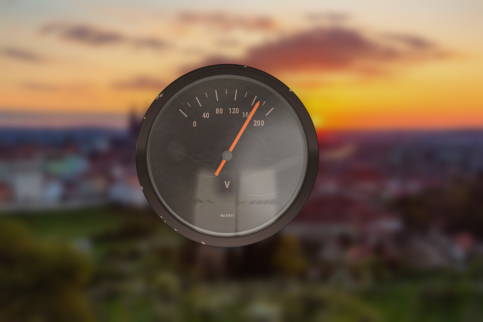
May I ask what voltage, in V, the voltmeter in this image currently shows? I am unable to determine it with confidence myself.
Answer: 170 V
